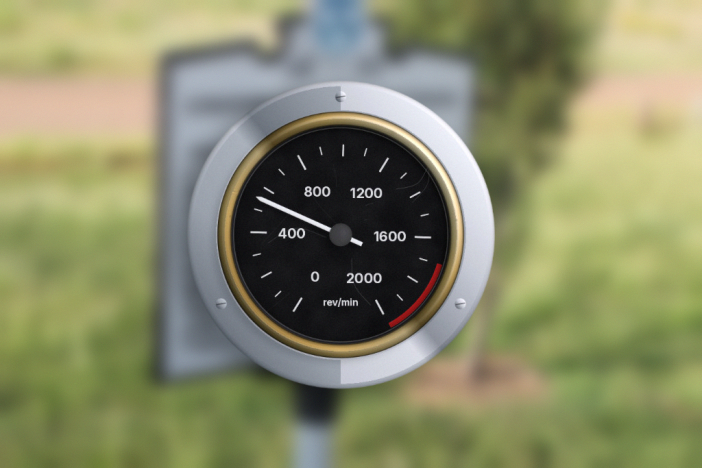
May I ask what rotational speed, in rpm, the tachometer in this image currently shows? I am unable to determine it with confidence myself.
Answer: 550 rpm
